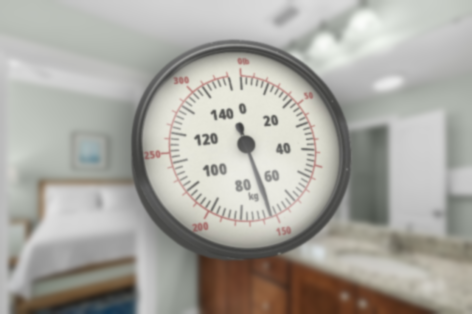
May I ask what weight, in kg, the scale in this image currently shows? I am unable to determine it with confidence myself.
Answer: 70 kg
